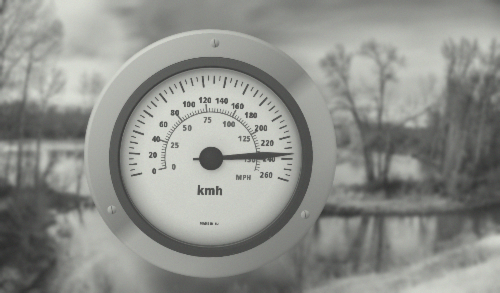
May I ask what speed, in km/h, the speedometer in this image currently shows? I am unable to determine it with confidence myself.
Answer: 235 km/h
